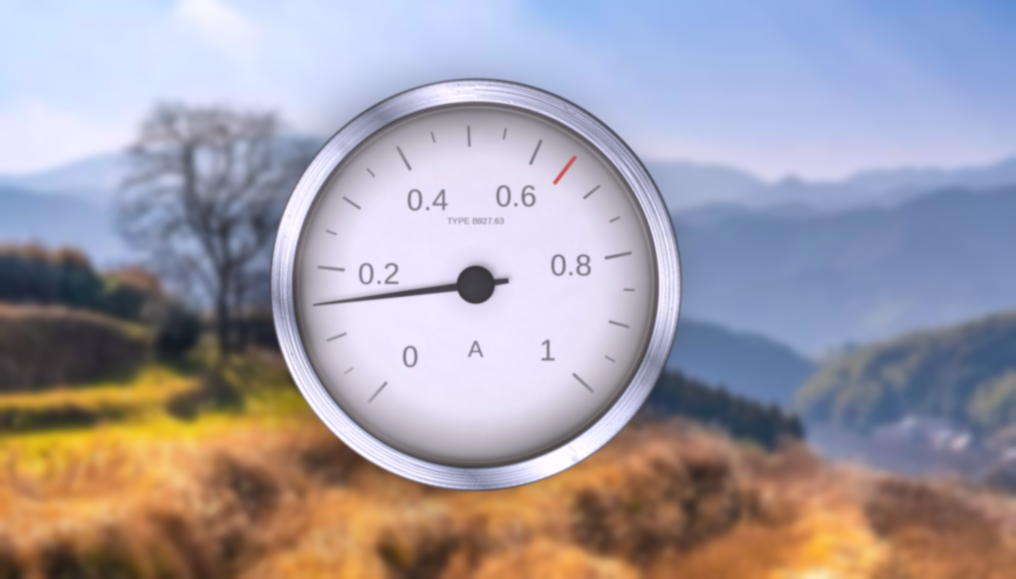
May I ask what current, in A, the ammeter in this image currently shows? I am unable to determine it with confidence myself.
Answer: 0.15 A
